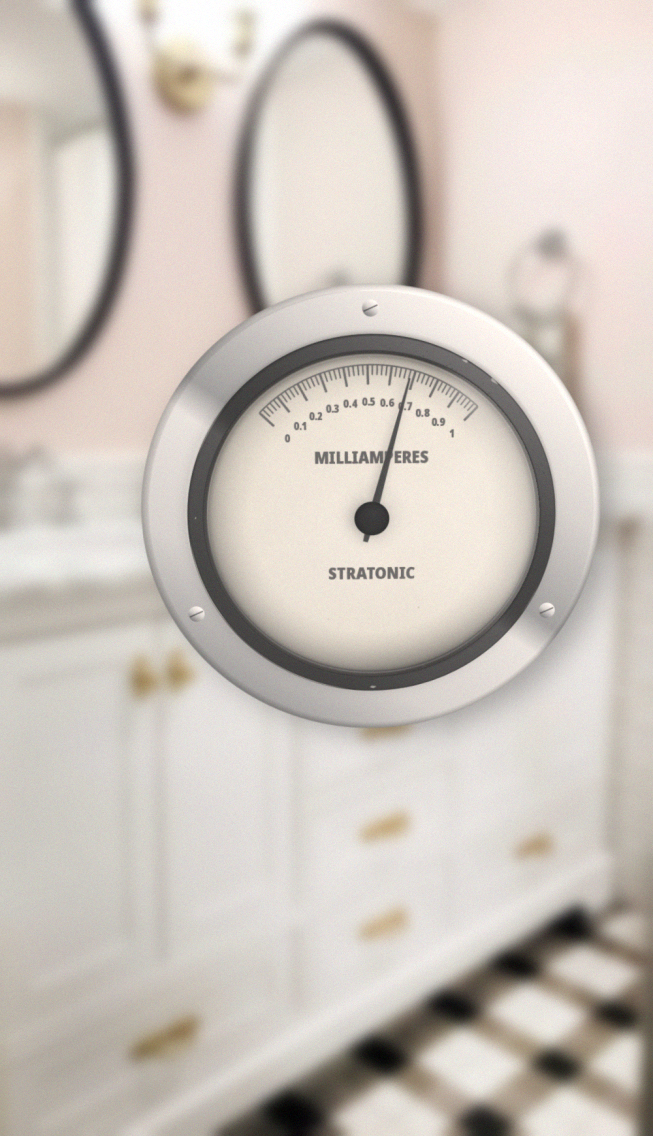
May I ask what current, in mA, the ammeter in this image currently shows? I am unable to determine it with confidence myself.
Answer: 0.68 mA
